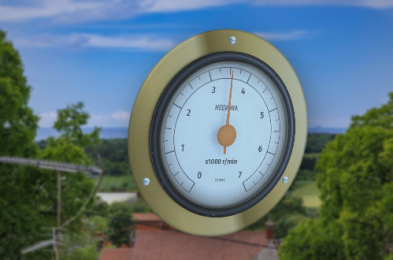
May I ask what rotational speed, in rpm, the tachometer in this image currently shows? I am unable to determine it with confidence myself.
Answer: 3500 rpm
